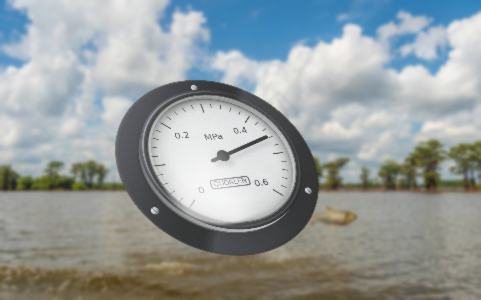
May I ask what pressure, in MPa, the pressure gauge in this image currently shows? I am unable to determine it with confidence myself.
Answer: 0.46 MPa
